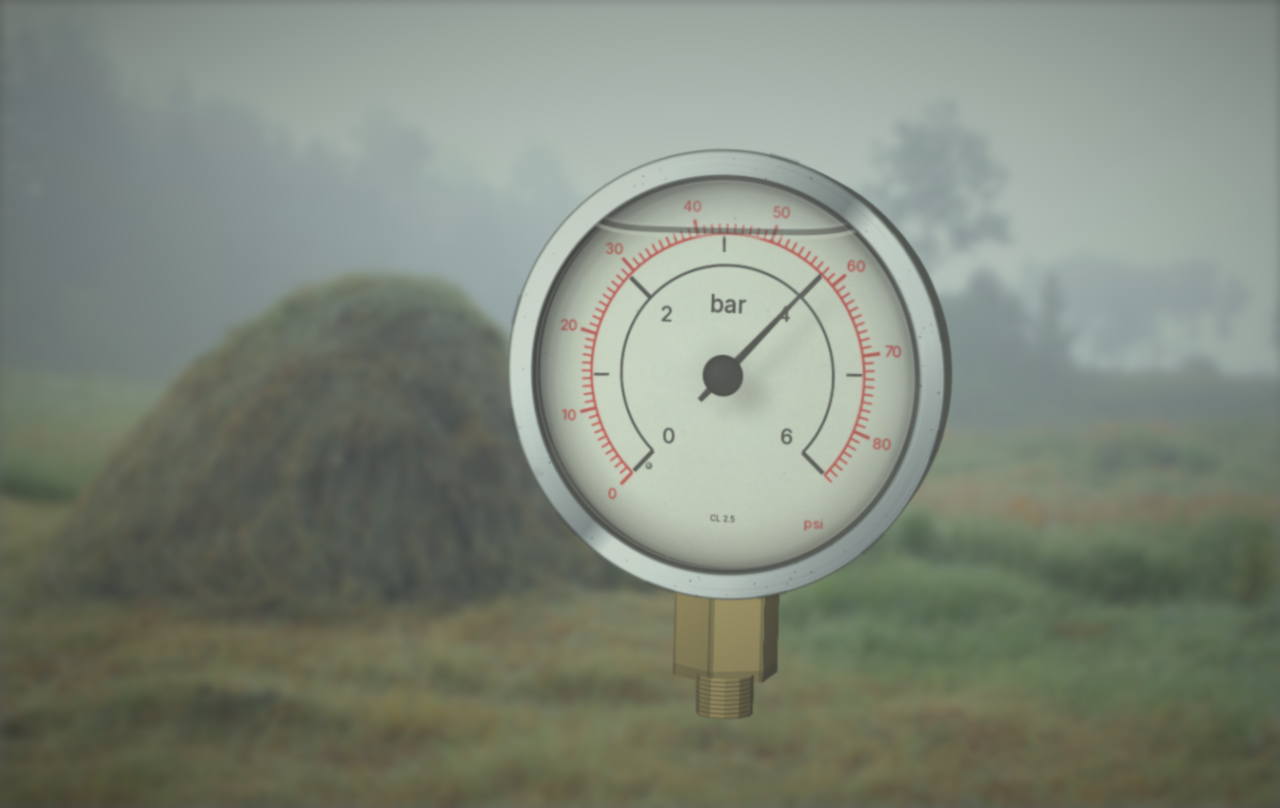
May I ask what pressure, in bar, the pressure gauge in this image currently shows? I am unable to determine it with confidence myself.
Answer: 4 bar
